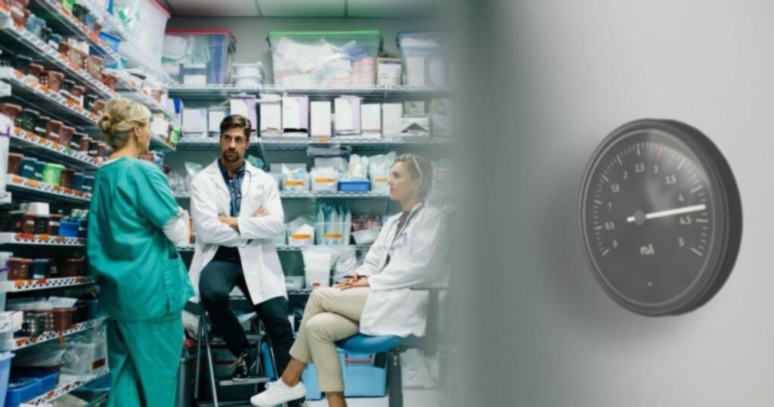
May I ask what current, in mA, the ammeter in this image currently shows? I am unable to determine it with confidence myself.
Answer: 4.3 mA
